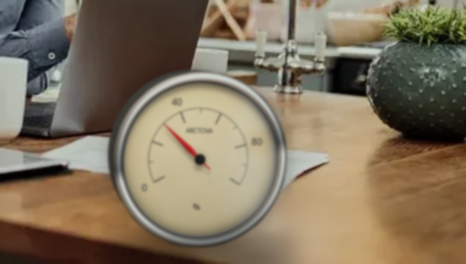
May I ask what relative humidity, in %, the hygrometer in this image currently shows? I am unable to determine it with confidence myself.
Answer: 30 %
